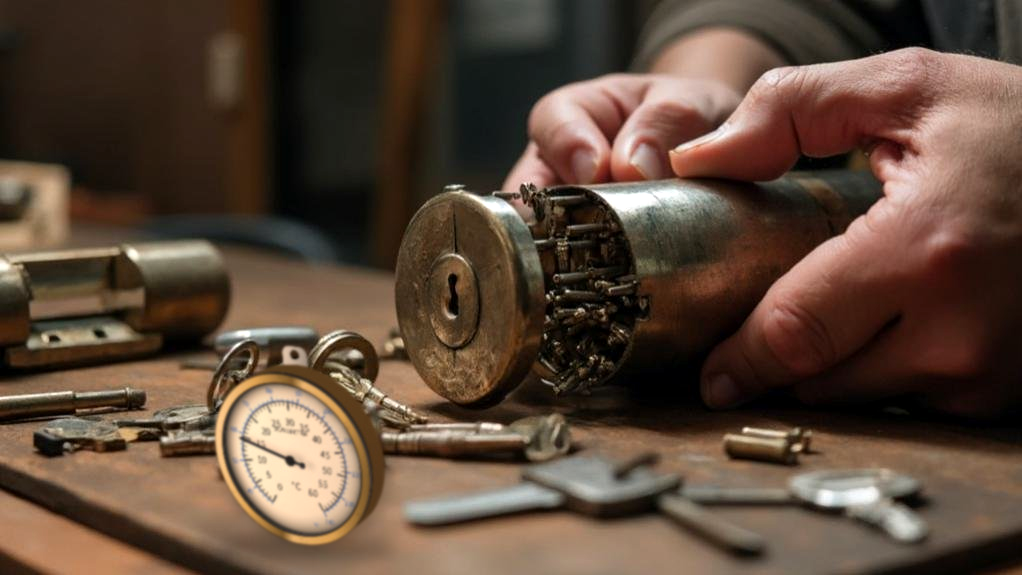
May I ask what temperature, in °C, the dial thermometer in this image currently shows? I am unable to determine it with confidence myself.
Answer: 15 °C
